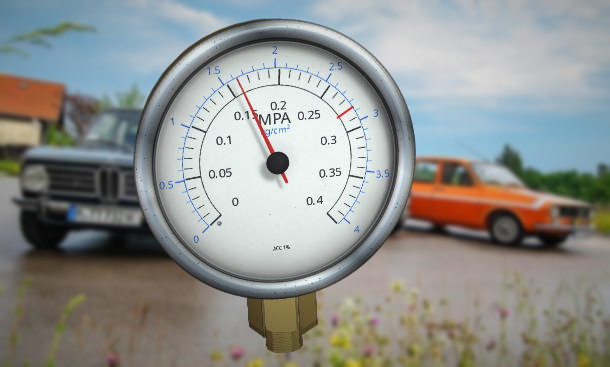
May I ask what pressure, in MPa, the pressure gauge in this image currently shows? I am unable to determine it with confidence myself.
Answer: 0.16 MPa
